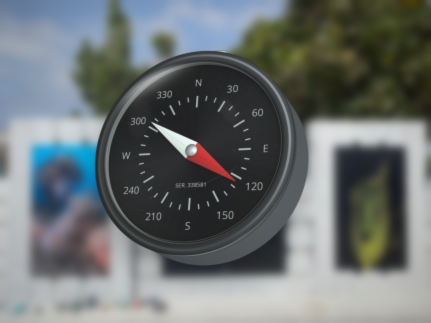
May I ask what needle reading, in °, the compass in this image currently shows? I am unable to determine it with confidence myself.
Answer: 125 °
